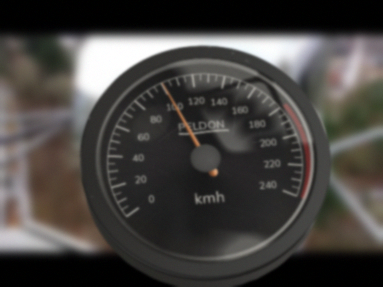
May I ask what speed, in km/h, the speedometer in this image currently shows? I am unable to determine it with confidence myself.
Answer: 100 km/h
